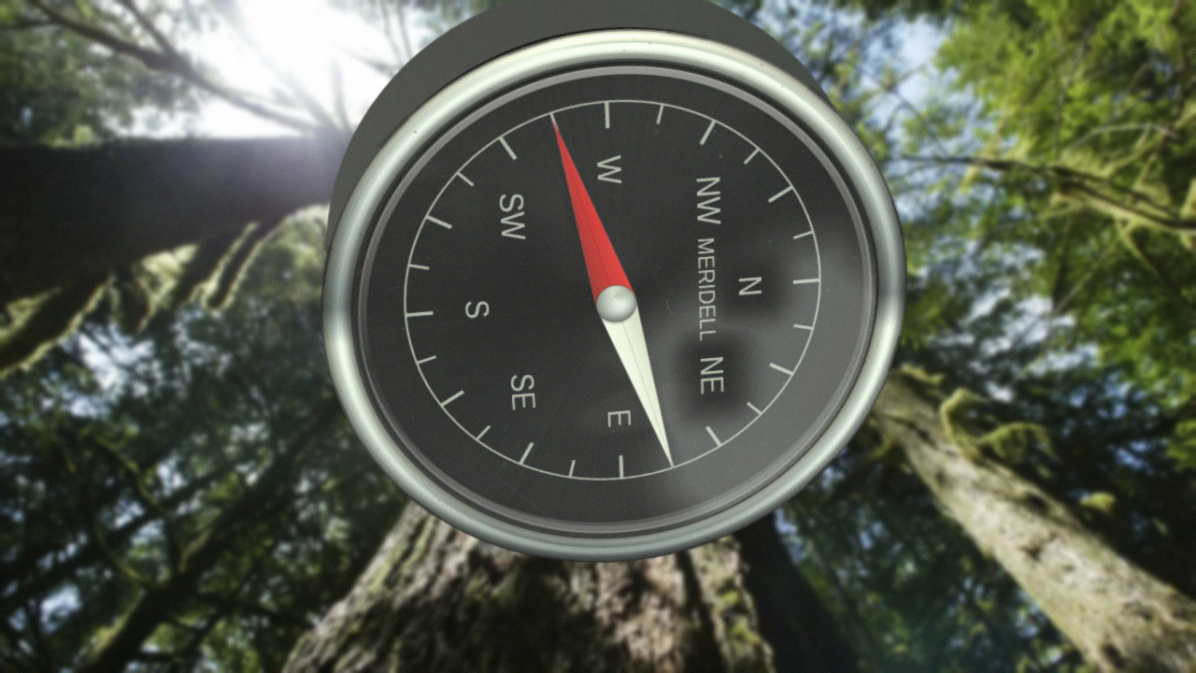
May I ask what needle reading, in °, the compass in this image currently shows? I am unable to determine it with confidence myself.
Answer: 255 °
